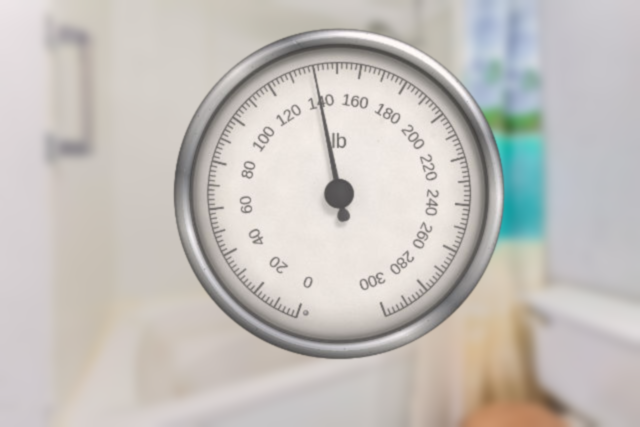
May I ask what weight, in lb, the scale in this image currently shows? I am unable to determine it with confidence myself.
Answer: 140 lb
